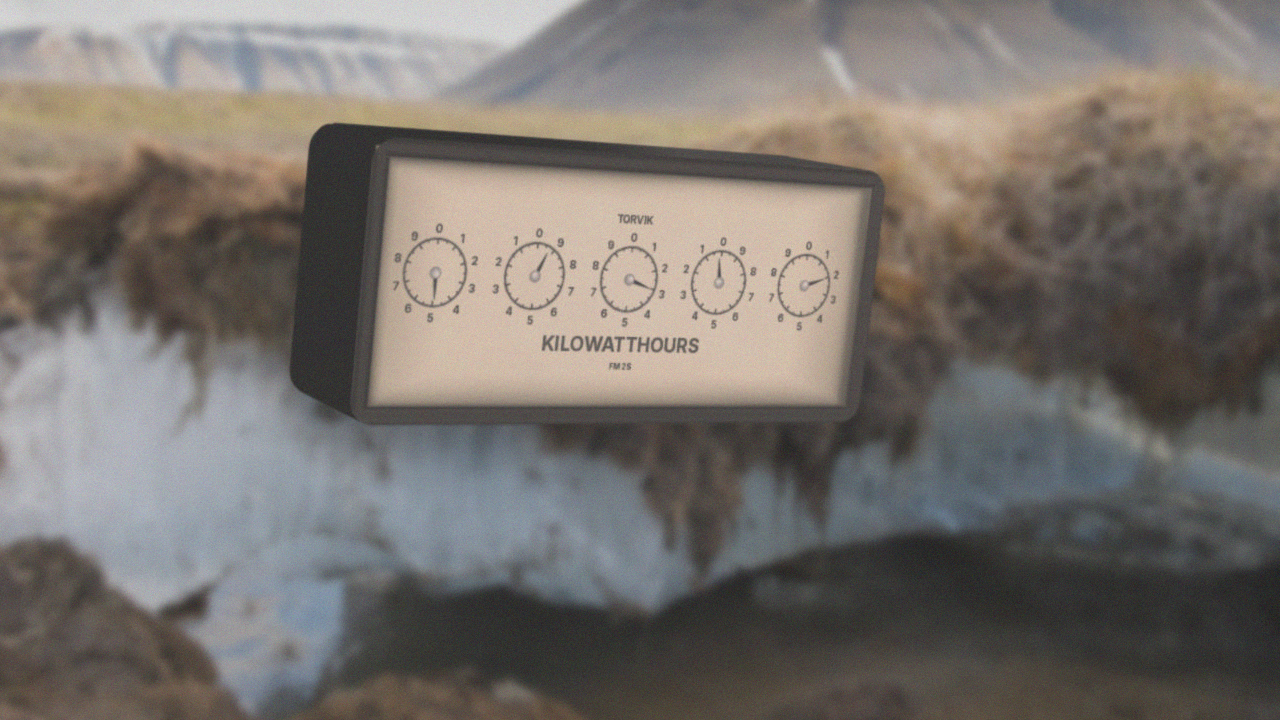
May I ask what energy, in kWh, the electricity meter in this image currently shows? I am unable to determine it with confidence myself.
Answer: 49302 kWh
